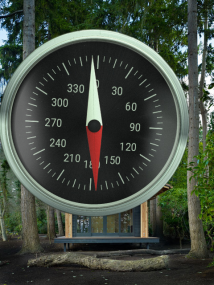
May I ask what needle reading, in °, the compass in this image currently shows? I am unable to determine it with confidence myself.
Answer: 175 °
